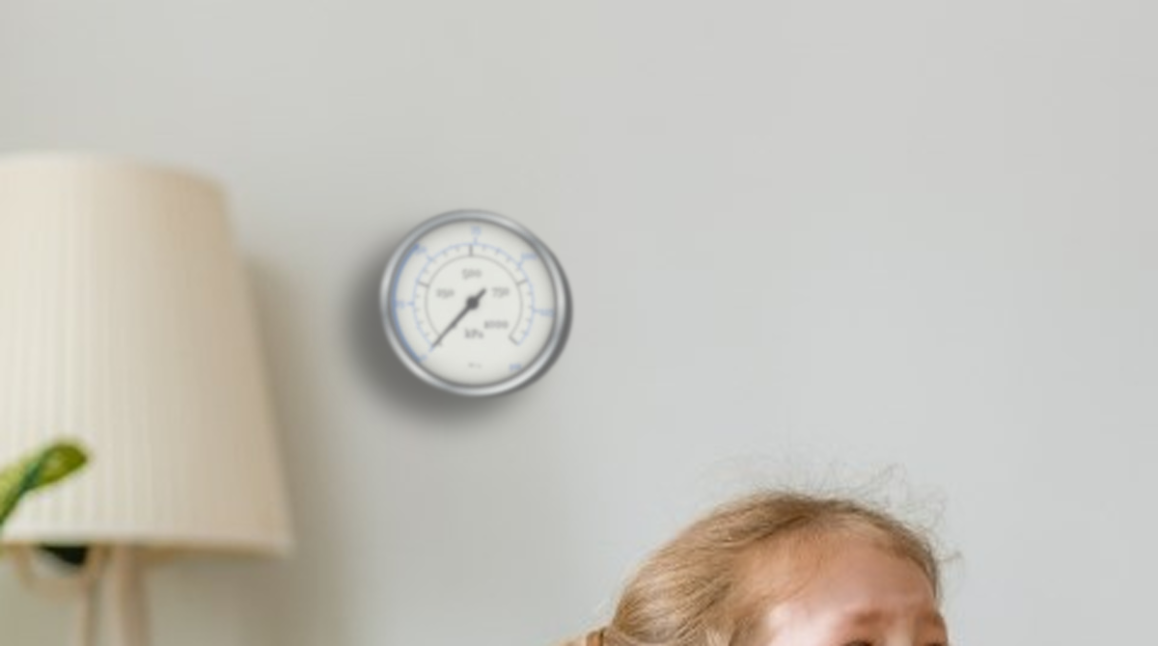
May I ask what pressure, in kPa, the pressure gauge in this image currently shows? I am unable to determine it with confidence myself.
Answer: 0 kPa
